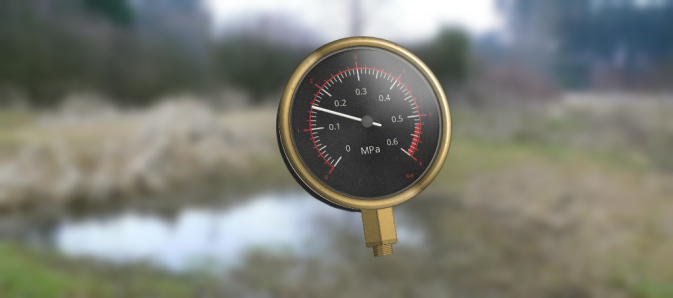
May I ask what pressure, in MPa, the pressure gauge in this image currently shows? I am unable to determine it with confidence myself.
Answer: 0.15 MPa
